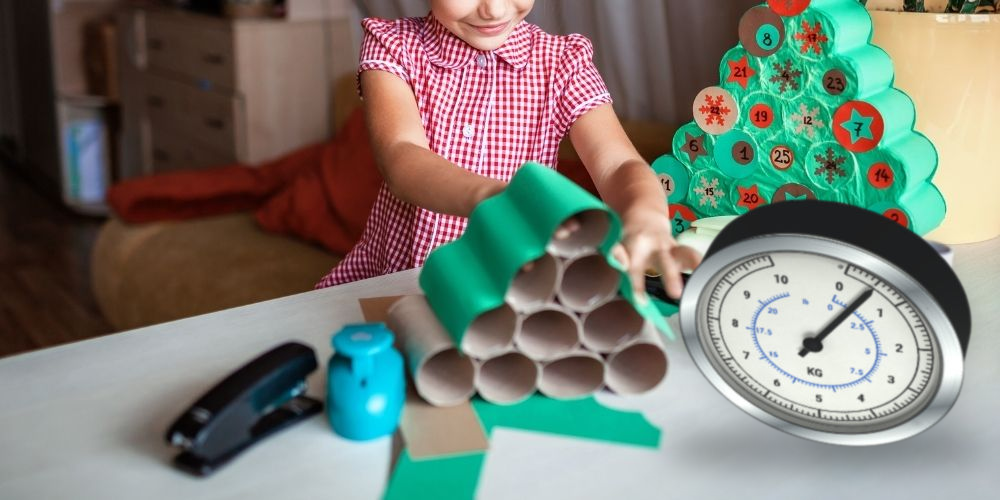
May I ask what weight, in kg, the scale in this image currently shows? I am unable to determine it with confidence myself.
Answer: 0.5 kg
